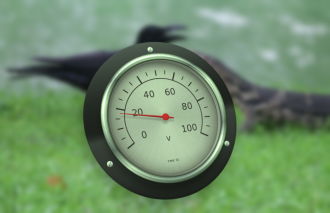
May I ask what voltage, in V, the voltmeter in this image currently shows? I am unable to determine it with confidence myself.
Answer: 17.5 V
